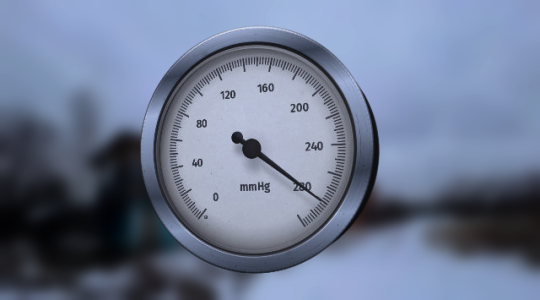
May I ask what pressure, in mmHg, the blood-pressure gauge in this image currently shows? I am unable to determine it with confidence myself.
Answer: 280 mmHg
